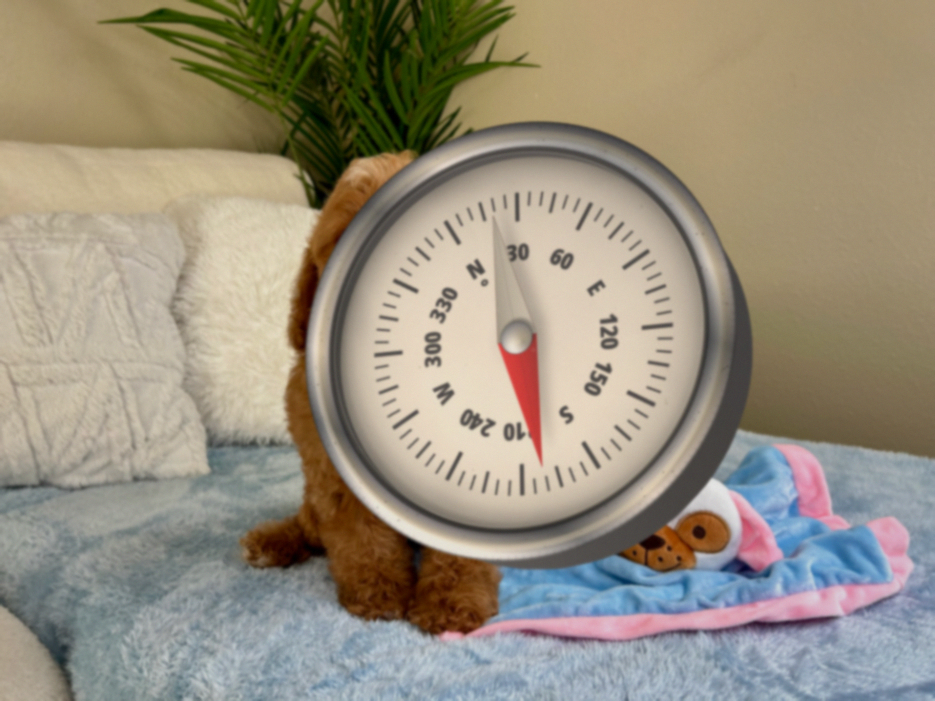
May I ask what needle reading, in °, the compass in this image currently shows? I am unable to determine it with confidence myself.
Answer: 200 °
